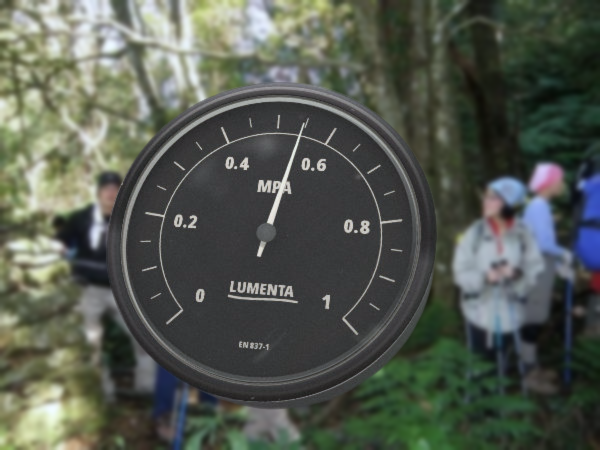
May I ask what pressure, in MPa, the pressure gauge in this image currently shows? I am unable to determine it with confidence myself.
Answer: 0.55 MPa
